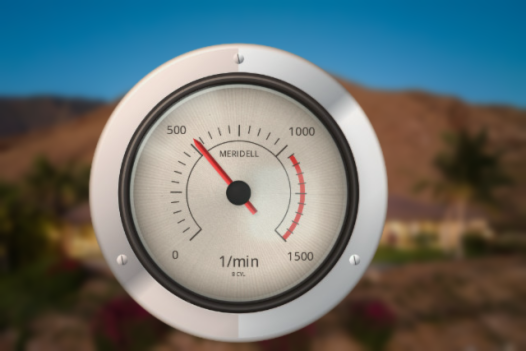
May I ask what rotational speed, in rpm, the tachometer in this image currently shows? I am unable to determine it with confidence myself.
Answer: 525 rpm
